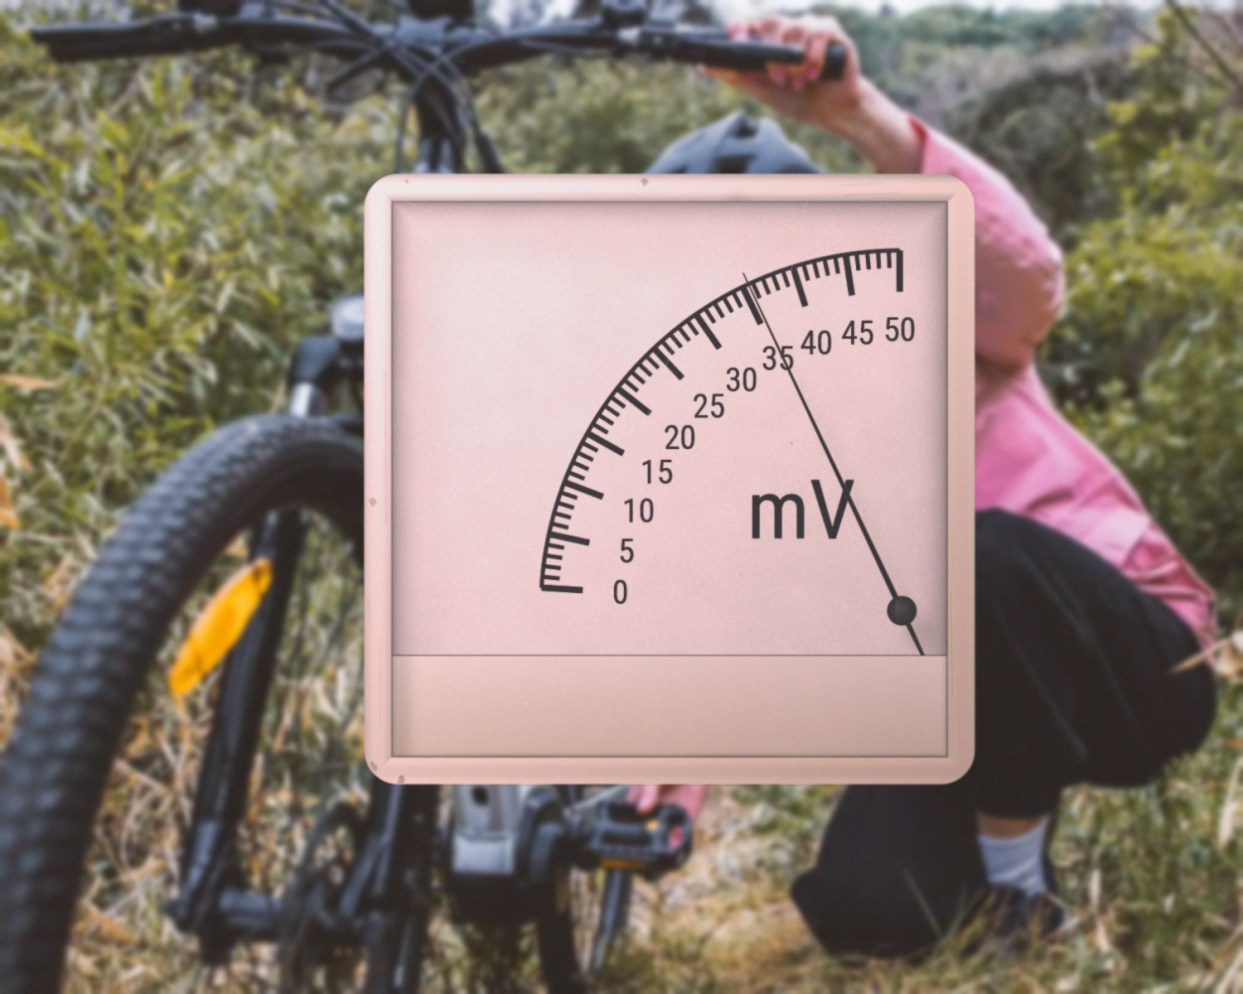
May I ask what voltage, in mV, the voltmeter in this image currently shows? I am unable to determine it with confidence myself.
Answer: 35.5 mV
